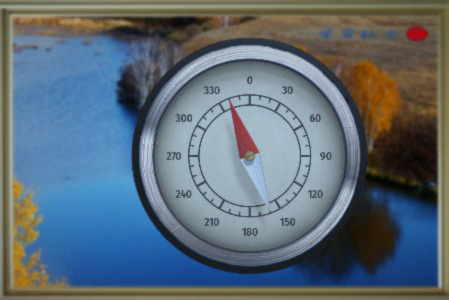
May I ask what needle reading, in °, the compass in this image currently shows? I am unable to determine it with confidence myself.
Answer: 340 °
